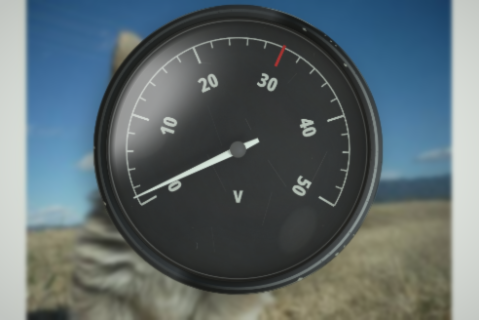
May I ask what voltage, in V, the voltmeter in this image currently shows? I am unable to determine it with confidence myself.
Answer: 1 V
